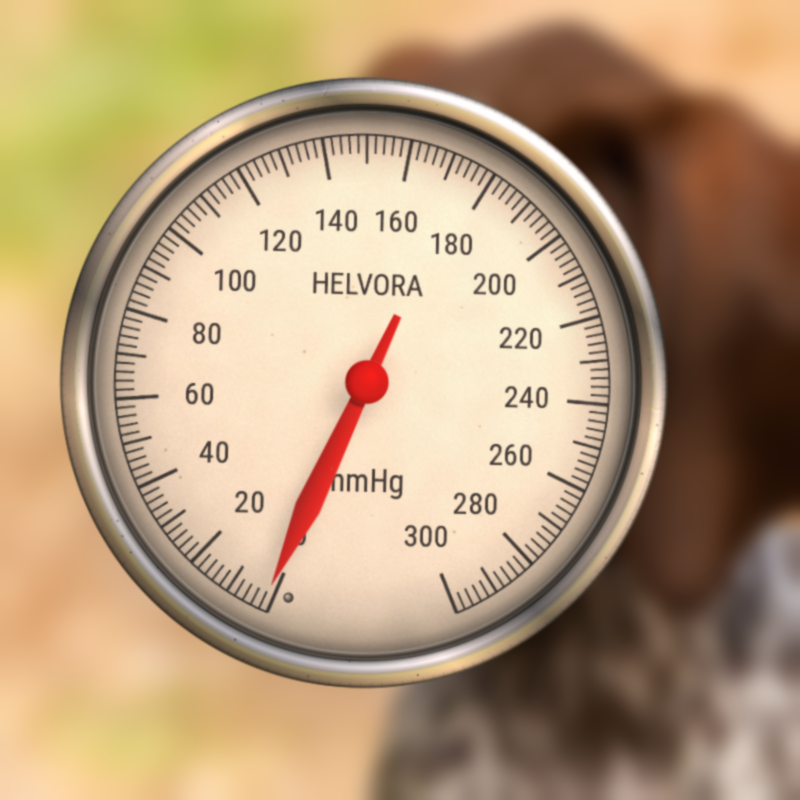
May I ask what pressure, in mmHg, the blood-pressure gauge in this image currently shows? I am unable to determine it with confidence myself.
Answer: 2 mmHg
